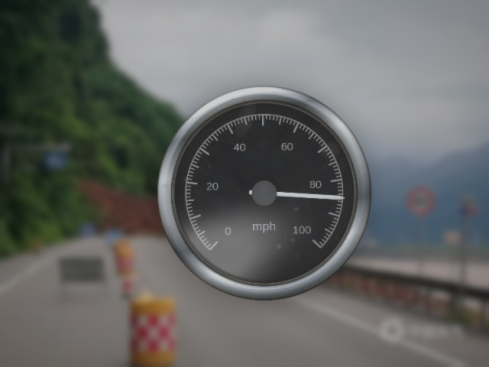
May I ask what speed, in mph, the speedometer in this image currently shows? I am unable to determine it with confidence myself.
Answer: 85 mph
